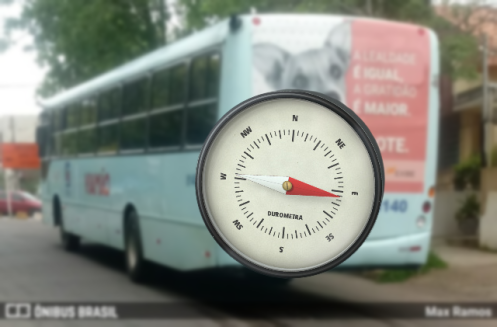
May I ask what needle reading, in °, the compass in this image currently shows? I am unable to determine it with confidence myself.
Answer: 95 °
